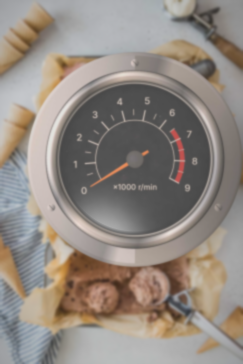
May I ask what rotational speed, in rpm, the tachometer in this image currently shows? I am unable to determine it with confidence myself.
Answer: 0 rpm
